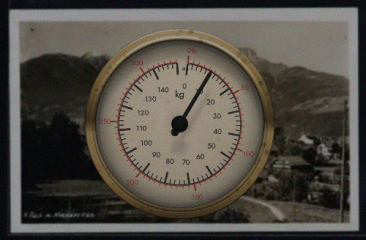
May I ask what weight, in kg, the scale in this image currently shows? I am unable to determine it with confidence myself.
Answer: 10 kg
